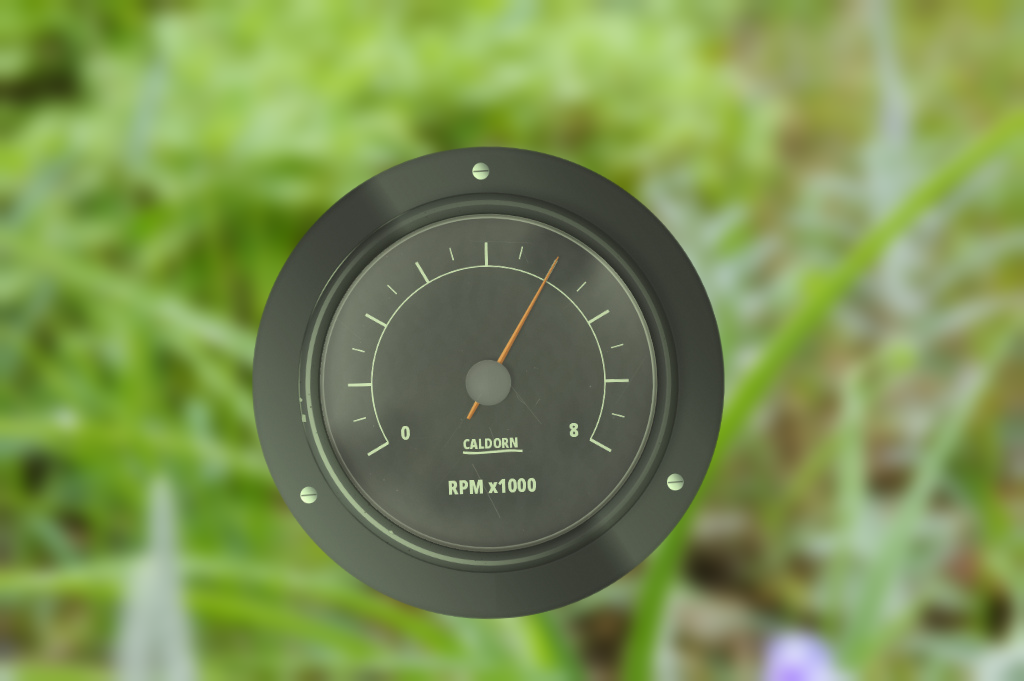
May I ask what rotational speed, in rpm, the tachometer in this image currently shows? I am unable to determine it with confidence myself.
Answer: 5000 rpm
